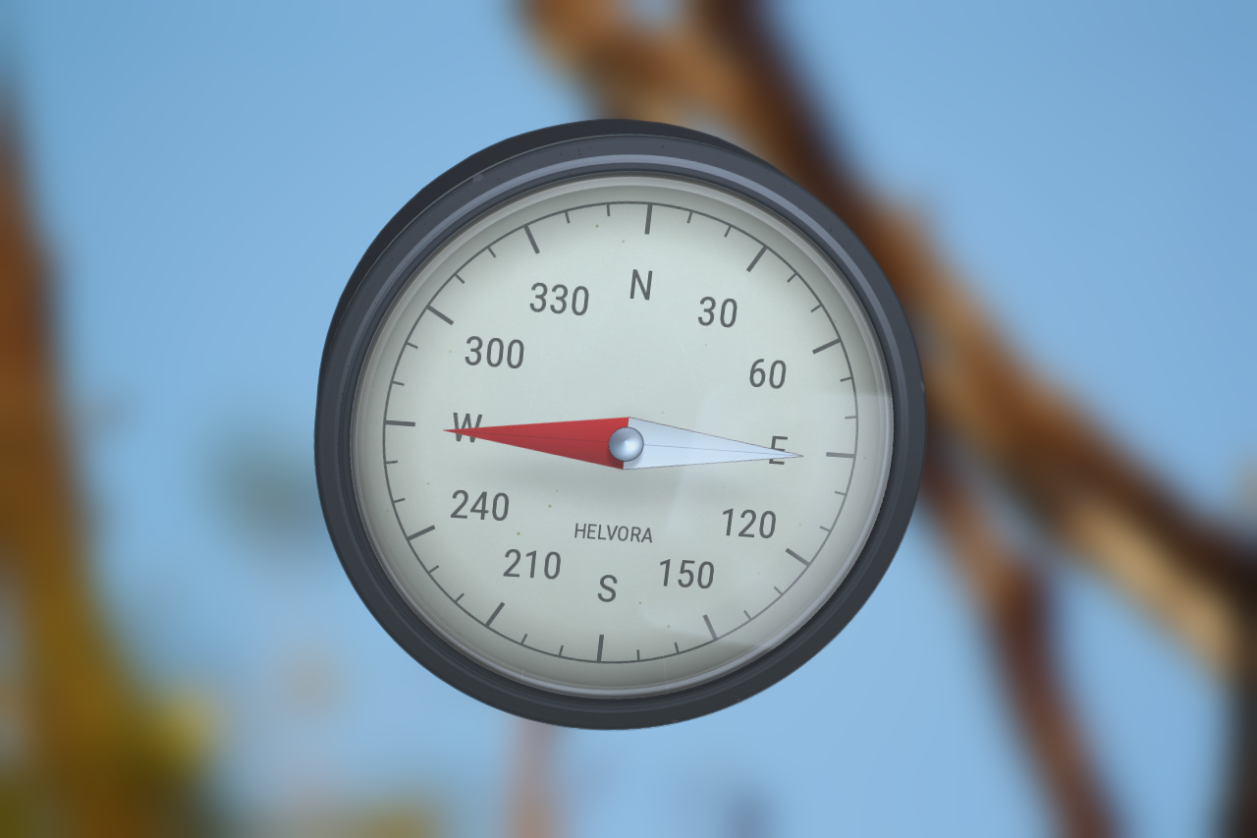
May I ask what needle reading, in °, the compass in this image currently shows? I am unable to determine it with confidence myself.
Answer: 270 °
